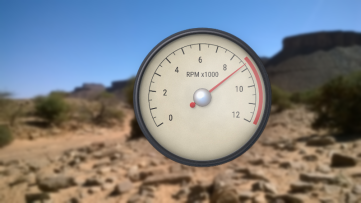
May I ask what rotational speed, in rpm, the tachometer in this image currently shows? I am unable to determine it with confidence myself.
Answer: 8750 rpm
